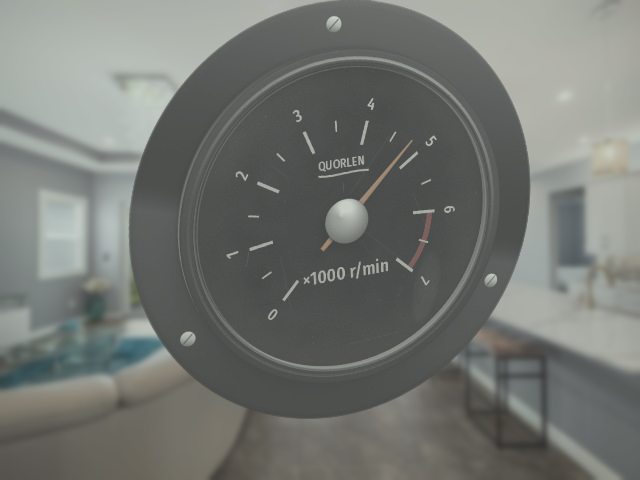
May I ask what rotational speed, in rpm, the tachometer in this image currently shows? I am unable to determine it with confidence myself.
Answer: 4750 rpm
